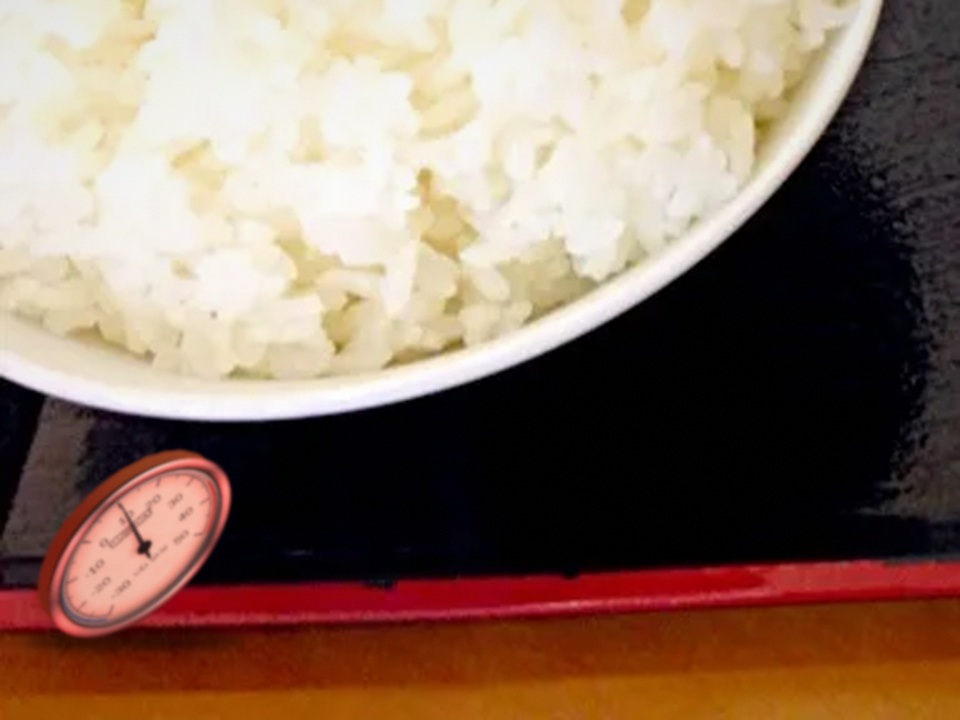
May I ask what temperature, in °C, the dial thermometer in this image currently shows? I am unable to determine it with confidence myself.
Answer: 10 °C
